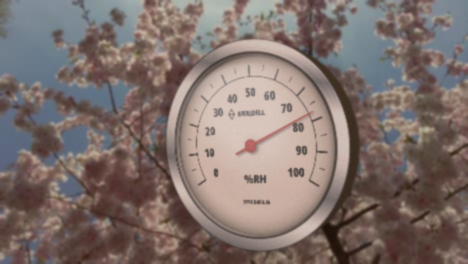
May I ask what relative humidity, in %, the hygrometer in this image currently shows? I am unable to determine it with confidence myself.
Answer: 77.5 %
